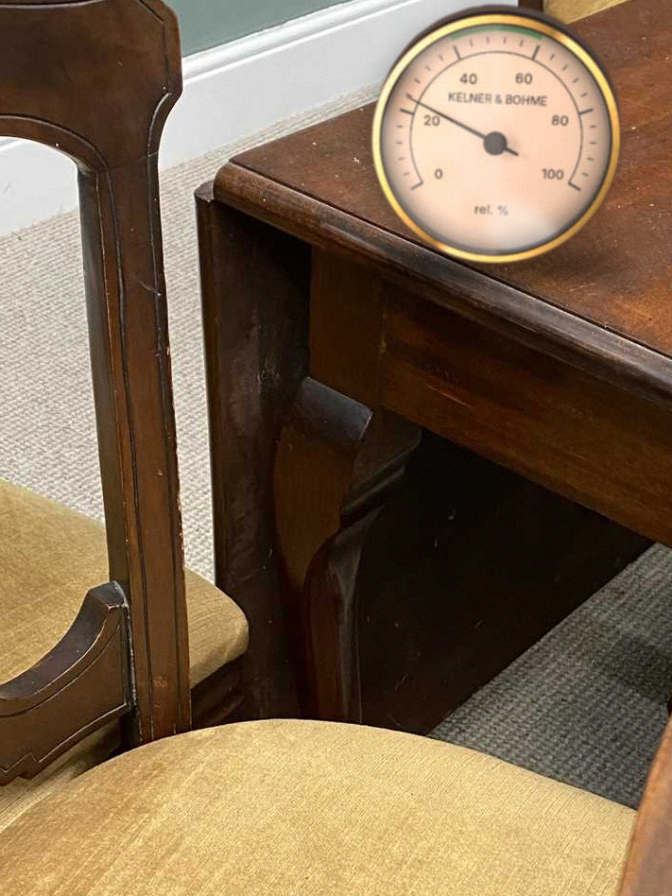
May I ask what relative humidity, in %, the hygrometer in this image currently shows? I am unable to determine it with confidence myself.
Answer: 24 %
